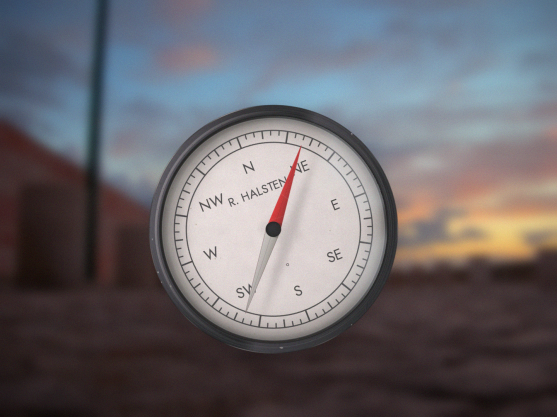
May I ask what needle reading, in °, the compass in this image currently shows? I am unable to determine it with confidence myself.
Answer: 40 °
